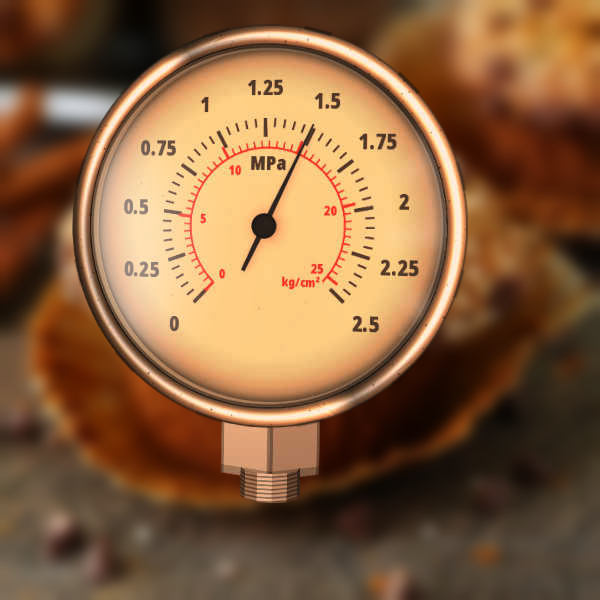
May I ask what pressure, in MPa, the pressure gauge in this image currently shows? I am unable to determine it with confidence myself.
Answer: 1.5 MPa
